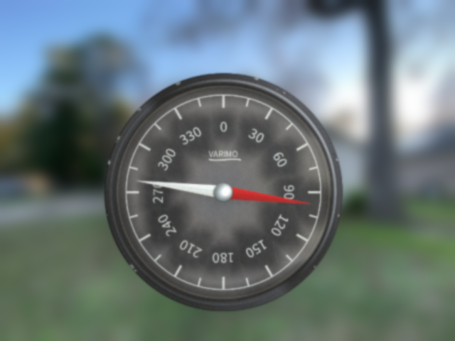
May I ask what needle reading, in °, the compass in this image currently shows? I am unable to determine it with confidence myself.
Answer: 97.5 °
